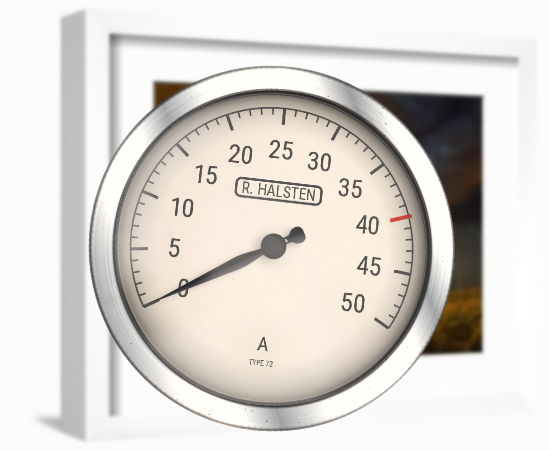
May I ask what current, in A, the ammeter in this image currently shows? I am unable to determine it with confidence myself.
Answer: 0 A
